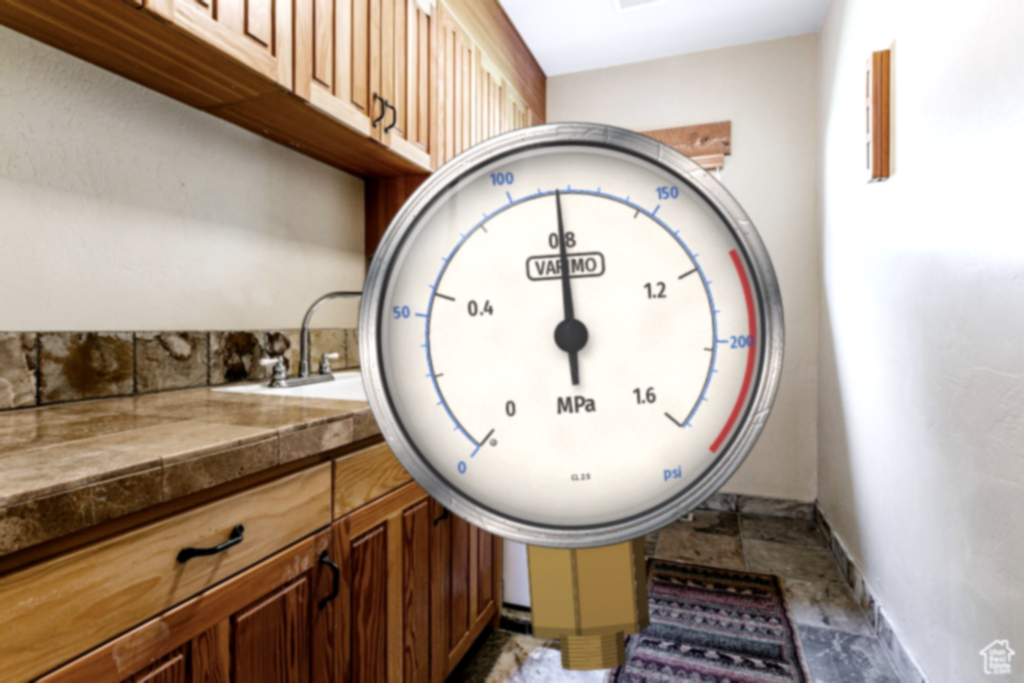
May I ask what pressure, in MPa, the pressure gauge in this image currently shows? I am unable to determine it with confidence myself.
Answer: 0.8 MPa
